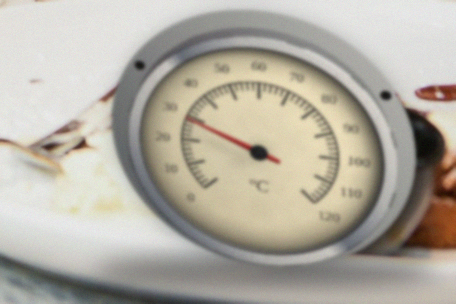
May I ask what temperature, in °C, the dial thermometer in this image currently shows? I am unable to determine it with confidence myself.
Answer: 30 °C
